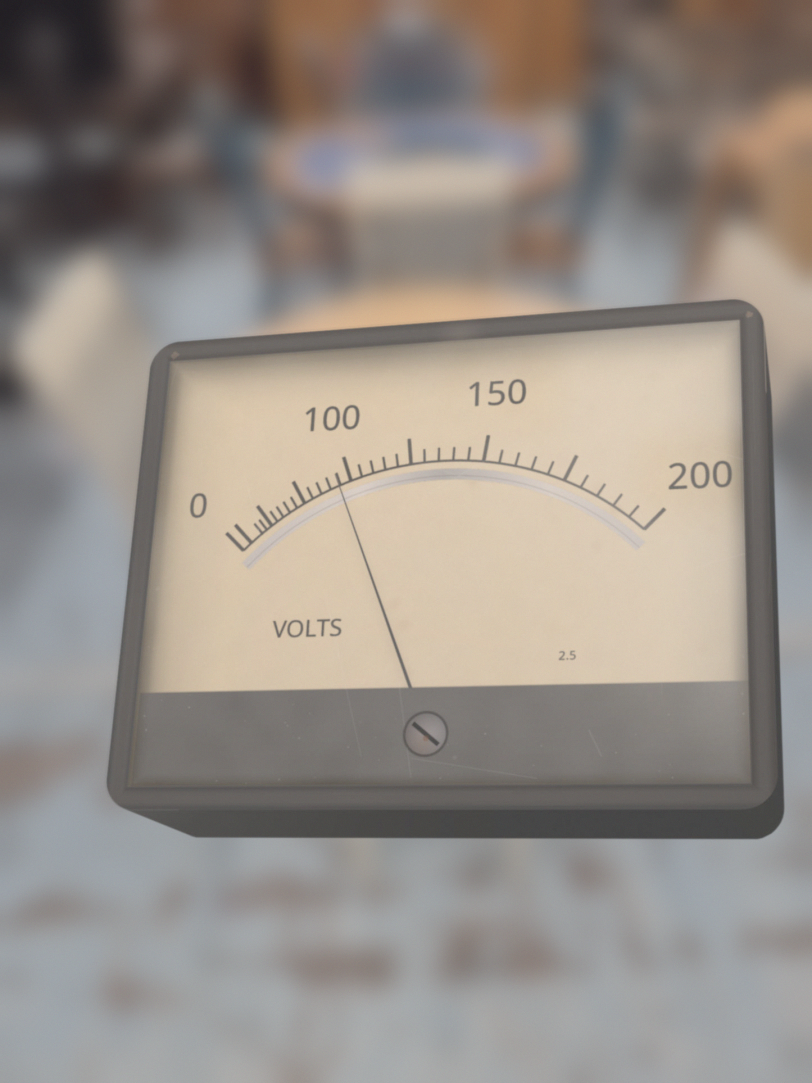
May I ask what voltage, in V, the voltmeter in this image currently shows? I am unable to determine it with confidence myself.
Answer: 95 V
